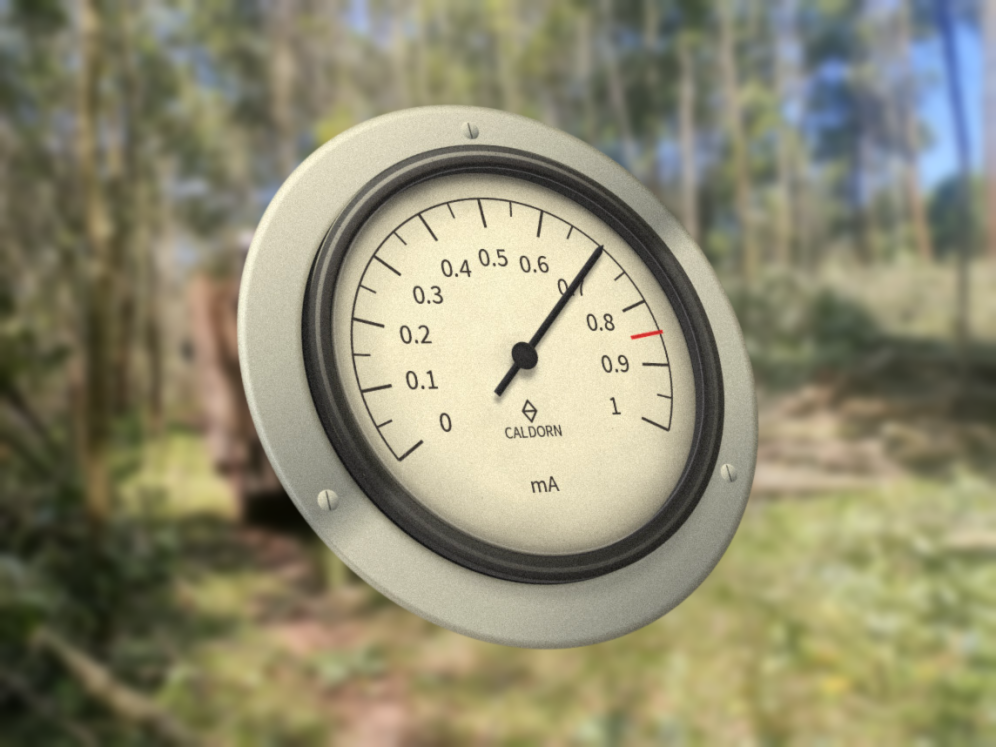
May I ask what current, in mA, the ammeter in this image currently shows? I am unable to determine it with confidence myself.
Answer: 0.7 mA
